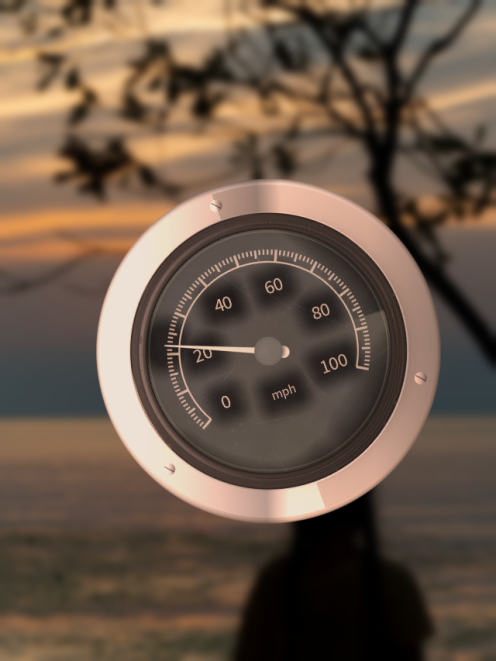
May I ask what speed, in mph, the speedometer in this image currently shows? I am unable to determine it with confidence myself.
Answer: 22 mph
